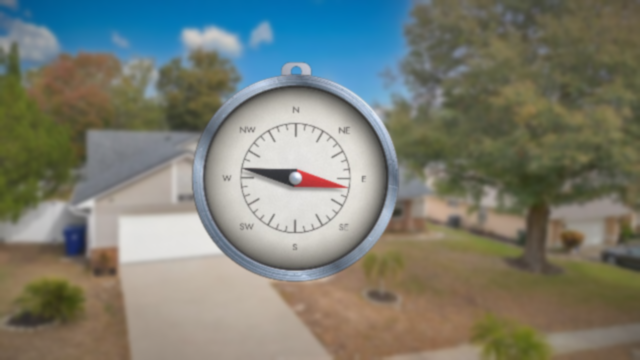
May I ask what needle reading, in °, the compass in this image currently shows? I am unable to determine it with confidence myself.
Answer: 100 °
